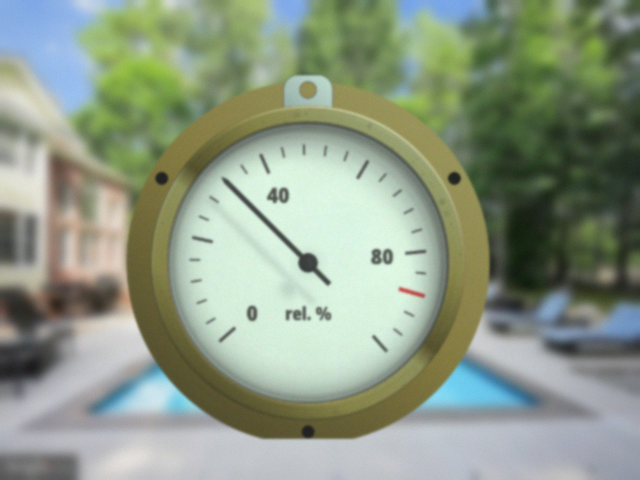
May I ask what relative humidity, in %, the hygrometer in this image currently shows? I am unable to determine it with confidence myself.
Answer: 32 %
